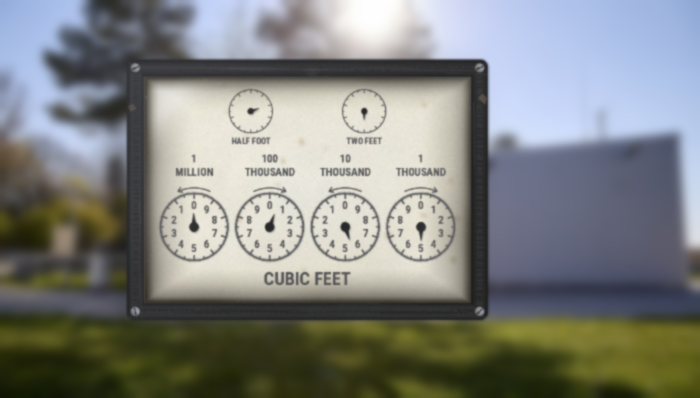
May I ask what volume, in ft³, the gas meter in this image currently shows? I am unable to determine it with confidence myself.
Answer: 5500 ft³
